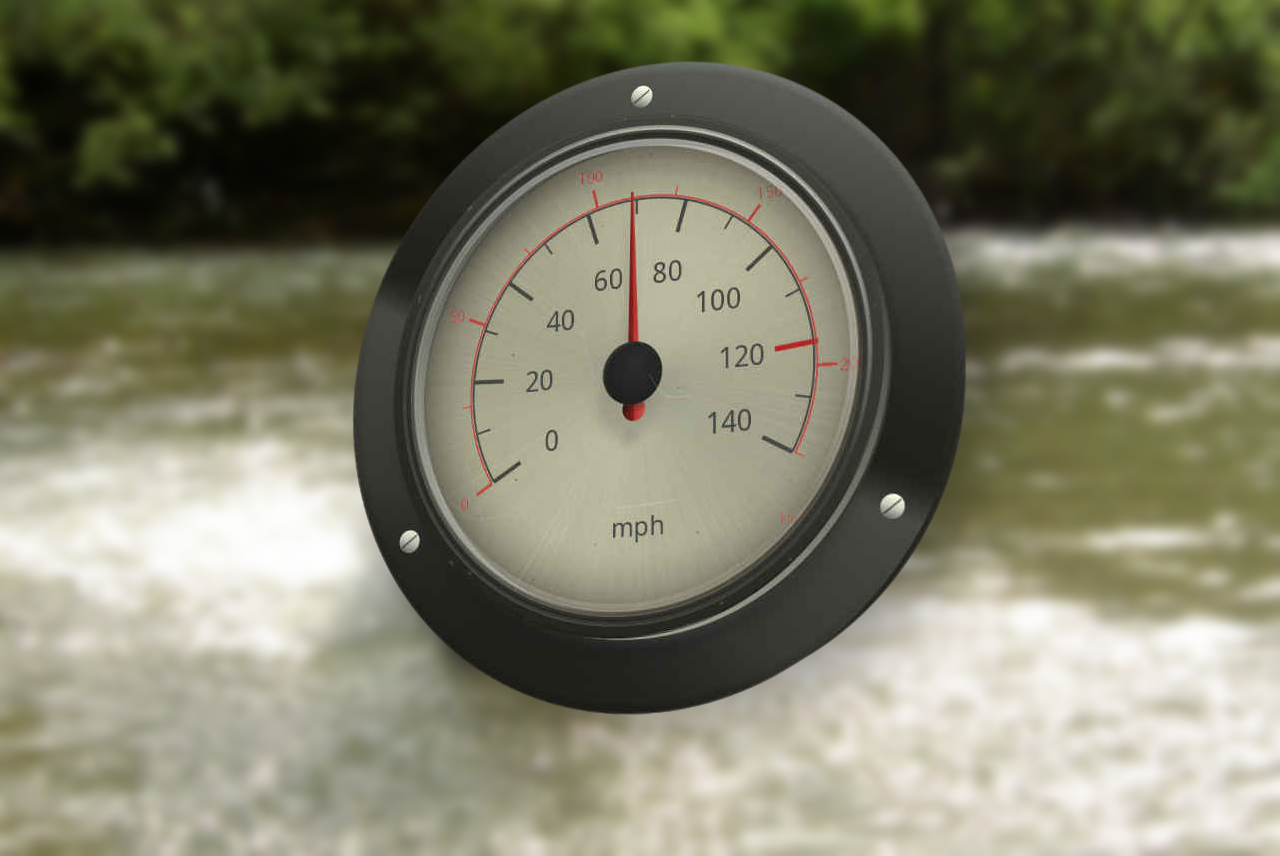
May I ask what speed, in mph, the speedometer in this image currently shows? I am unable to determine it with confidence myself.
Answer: 70 mph
